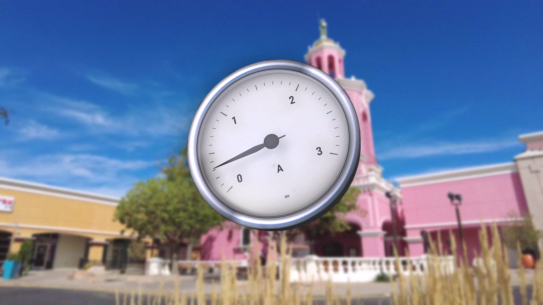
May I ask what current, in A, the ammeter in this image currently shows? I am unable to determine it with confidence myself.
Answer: 0.3 A
